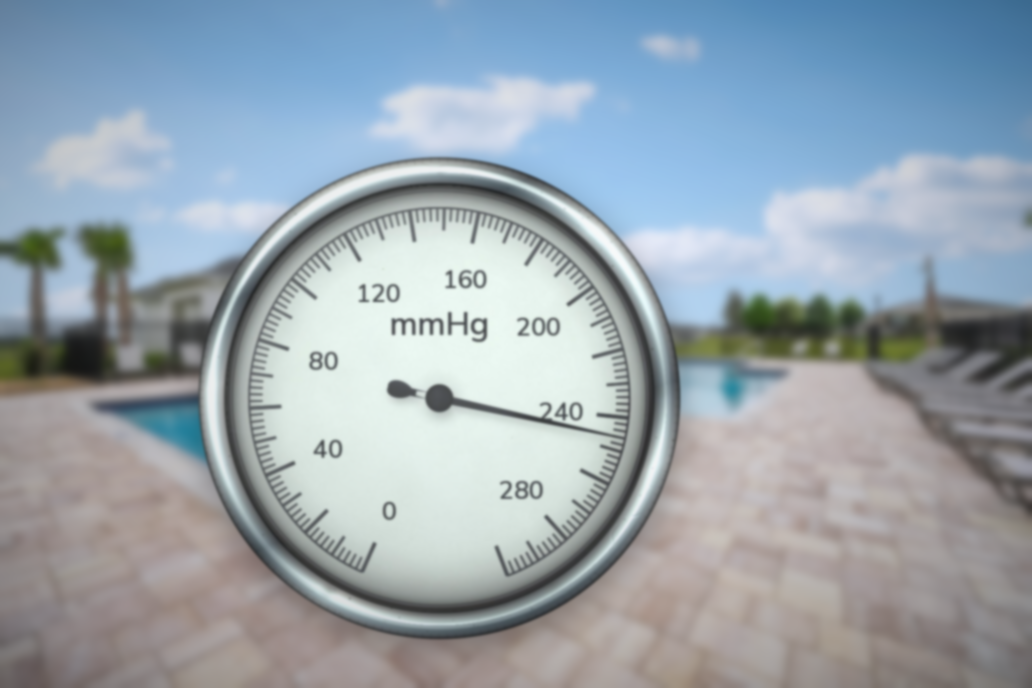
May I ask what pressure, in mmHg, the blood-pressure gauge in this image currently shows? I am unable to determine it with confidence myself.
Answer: 246 mmHg
